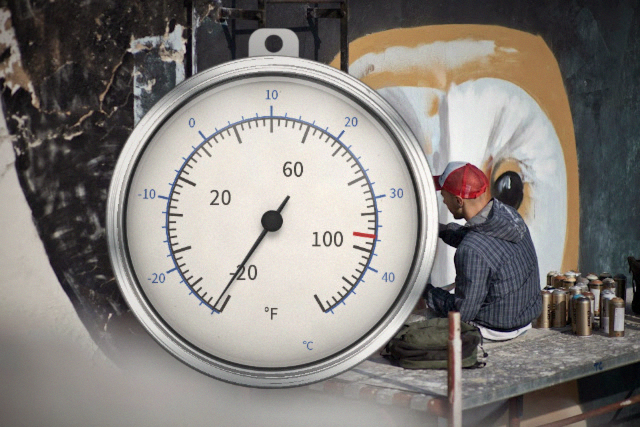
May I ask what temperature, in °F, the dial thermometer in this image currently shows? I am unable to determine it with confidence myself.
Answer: -18 °F
